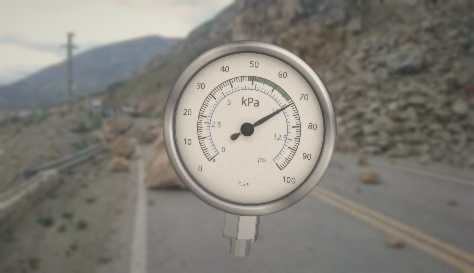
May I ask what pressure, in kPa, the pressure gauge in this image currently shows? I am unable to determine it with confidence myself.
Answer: 70 kPa
